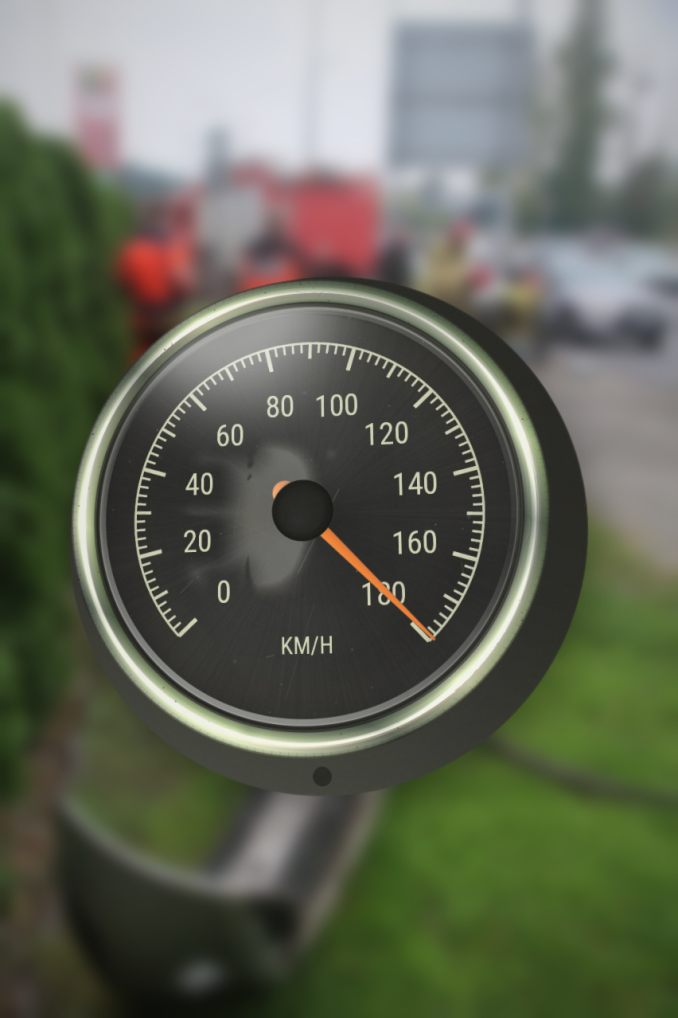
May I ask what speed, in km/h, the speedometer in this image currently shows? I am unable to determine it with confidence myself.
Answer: 179 km/h
